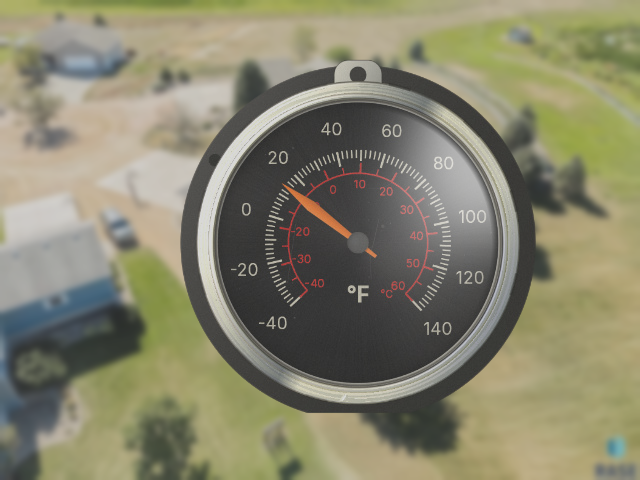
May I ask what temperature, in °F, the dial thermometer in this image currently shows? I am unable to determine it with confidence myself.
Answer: 14 °F
